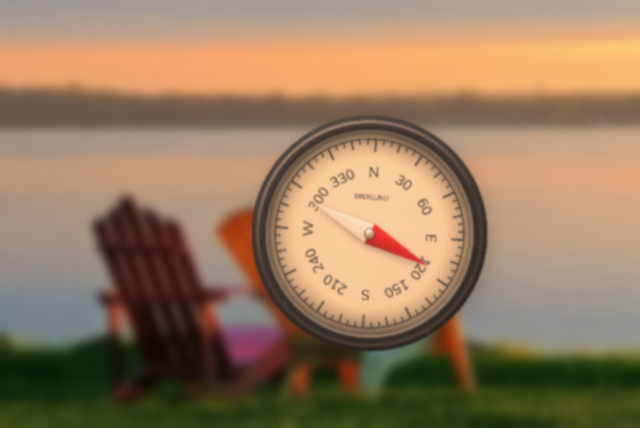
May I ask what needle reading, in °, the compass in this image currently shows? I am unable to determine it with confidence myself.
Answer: 115 °
